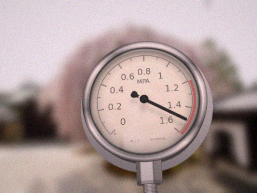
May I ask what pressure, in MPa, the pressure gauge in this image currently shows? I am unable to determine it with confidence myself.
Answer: 1.5 MPa
